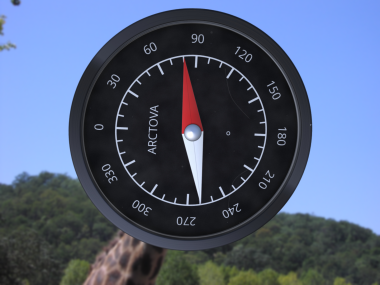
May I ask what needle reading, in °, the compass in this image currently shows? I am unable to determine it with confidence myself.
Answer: 80 °
